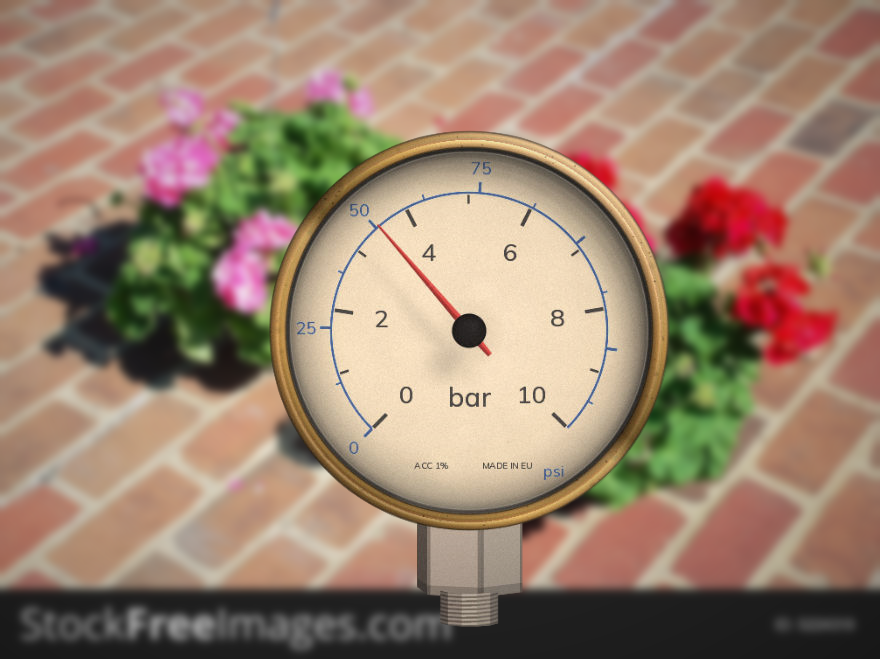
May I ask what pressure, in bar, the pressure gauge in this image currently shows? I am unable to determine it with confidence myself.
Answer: 3.5 bar
